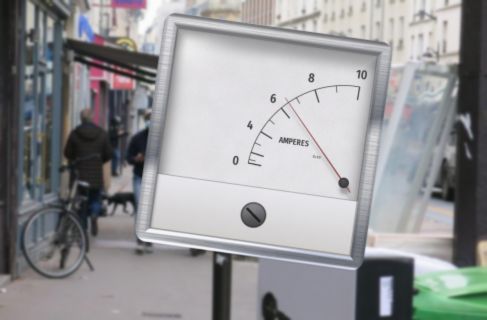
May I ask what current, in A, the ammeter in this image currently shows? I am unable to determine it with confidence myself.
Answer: 6.5 A
